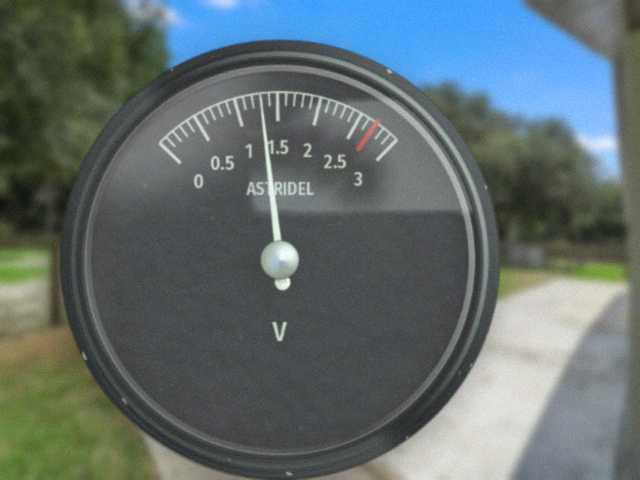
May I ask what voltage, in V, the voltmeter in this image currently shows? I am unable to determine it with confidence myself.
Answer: 1.3 V
